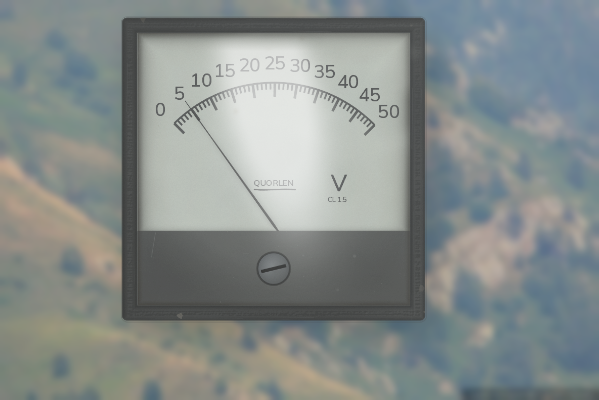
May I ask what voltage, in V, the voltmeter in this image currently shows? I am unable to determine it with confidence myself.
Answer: 5 V
